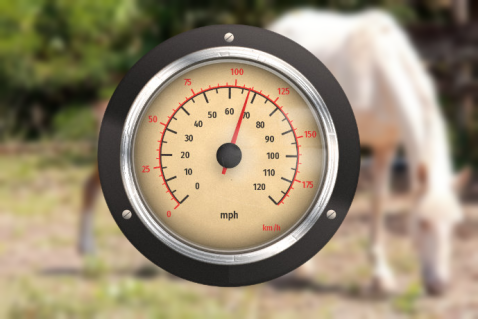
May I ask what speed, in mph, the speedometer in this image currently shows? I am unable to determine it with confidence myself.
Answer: 67.5 mph
